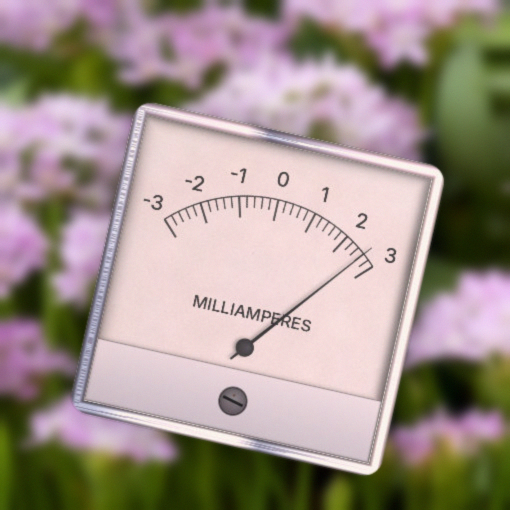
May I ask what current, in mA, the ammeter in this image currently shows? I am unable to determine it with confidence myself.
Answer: 2.6 mA
